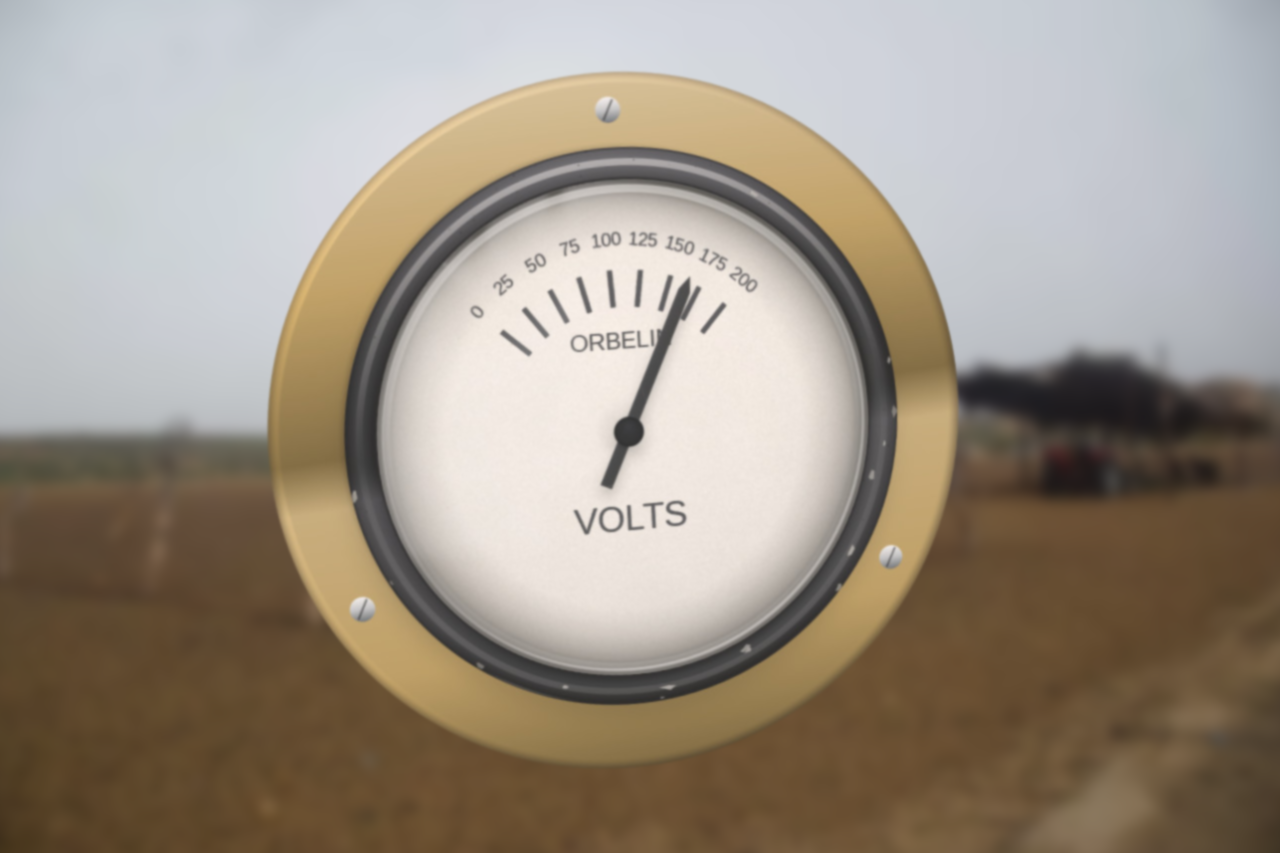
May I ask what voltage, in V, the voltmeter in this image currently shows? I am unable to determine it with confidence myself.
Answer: 162.5 V
